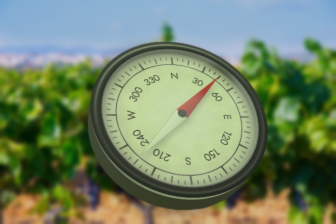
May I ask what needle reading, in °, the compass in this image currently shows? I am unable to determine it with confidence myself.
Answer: 45 °
